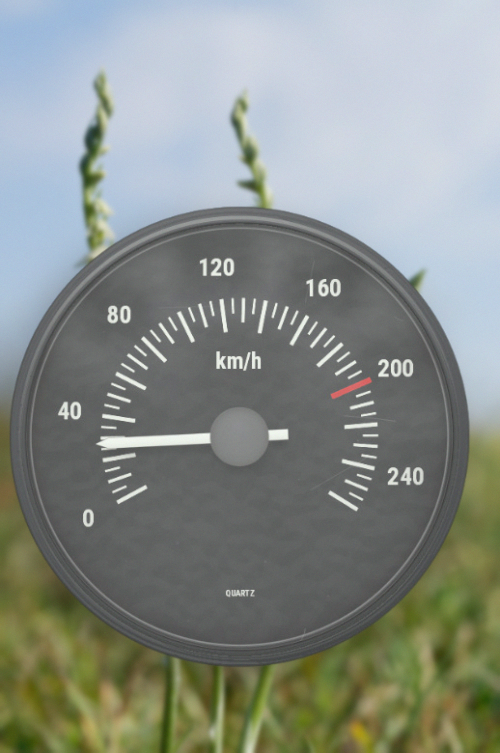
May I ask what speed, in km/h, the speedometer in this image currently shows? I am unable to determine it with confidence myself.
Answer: 27.5 km/h
